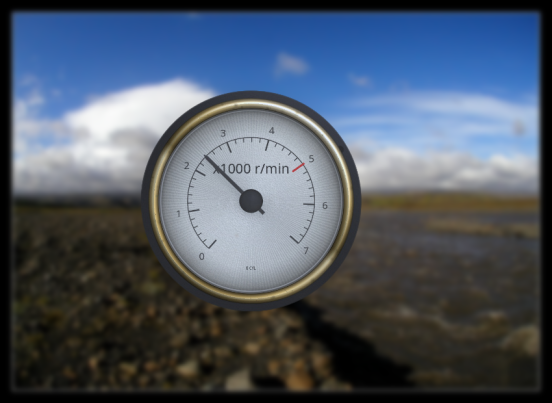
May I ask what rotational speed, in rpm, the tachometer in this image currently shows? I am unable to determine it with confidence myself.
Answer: 2400 rpm
